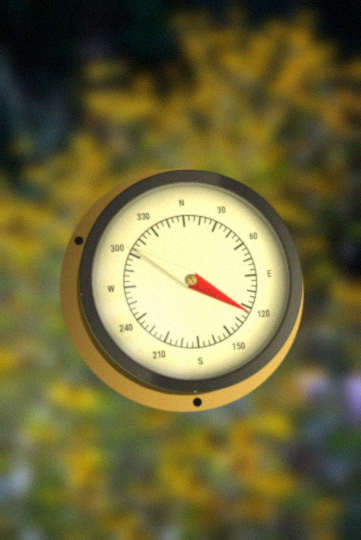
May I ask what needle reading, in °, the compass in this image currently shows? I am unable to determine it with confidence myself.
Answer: 125 °
